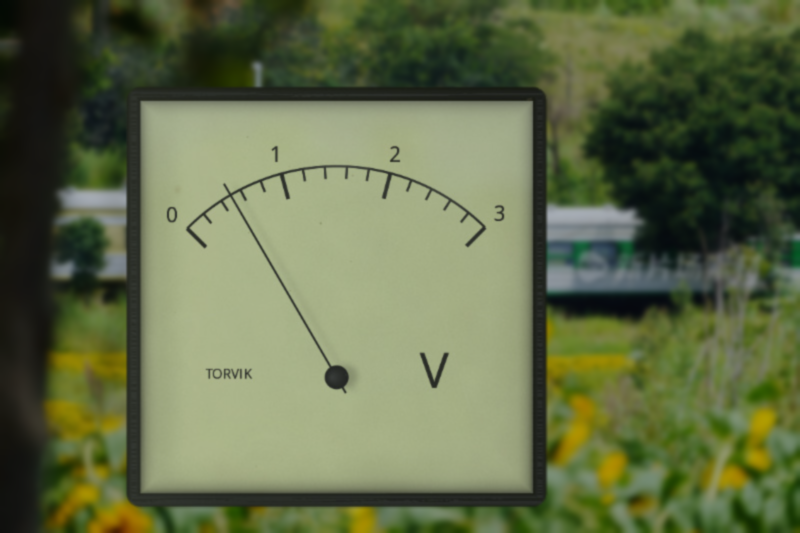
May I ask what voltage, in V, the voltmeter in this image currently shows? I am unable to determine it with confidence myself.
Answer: 0.5 V
